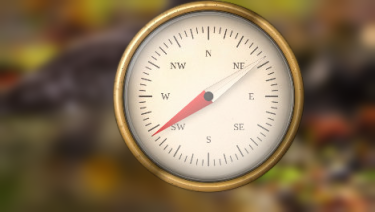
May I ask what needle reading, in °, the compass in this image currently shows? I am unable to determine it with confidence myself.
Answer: 235 °
